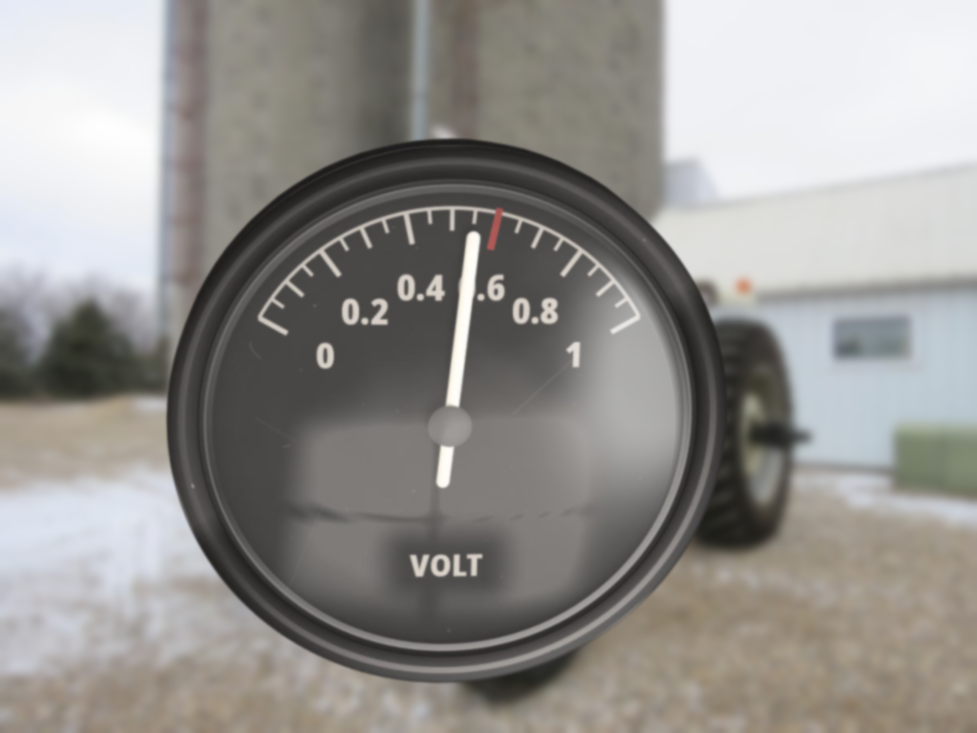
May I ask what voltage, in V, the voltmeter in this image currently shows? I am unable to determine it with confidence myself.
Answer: 0.55 V
